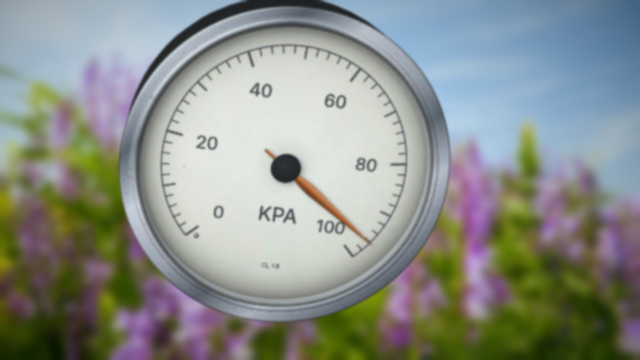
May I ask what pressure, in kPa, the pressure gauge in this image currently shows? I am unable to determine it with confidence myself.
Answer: 96 kPa
